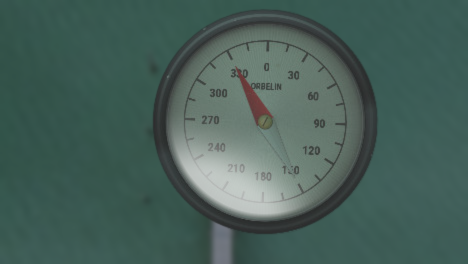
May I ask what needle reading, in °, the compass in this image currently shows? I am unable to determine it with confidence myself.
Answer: 330 °
